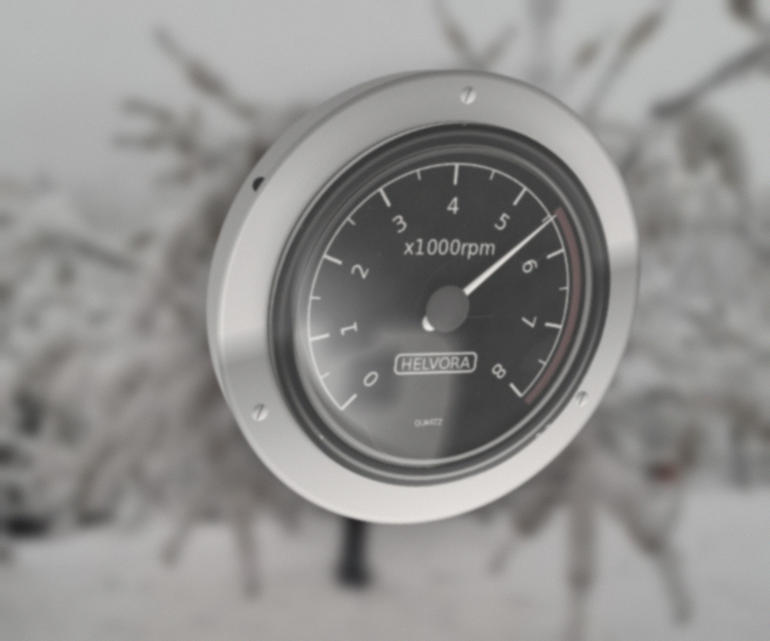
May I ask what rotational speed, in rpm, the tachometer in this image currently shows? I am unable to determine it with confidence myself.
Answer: 5500 rpm
